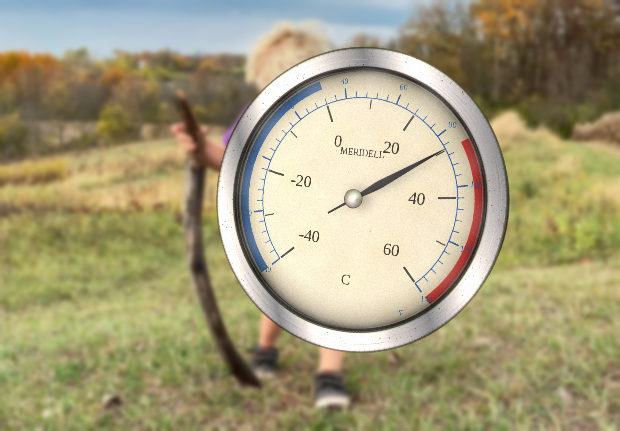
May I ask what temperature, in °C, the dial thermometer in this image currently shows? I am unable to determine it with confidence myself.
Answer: 30 °C
